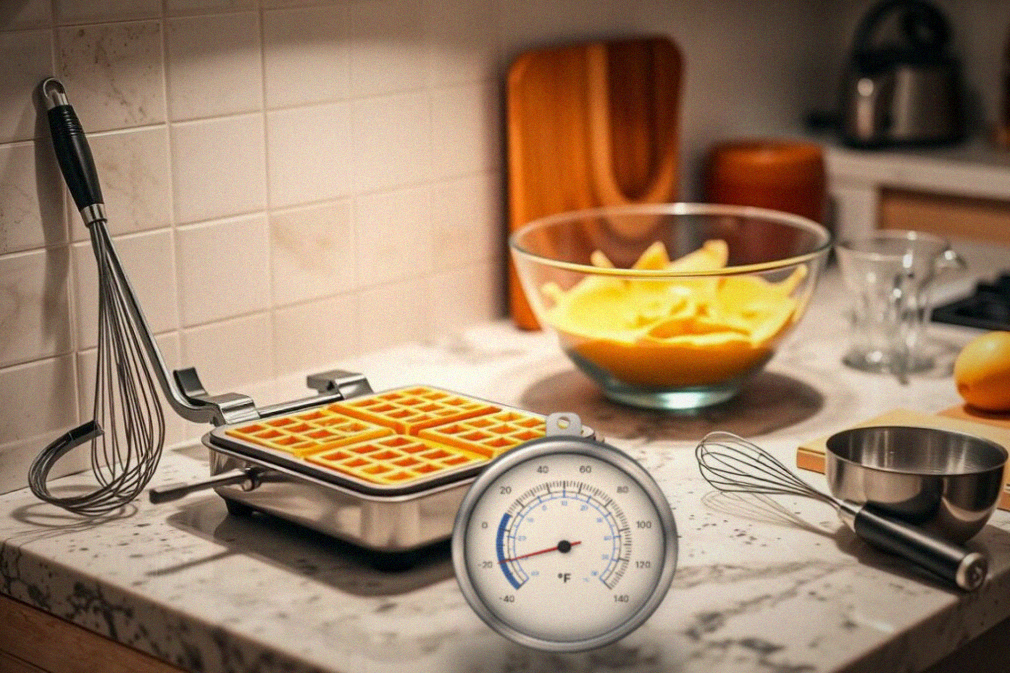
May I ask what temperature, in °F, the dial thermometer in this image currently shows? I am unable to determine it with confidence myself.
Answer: -20 °F
